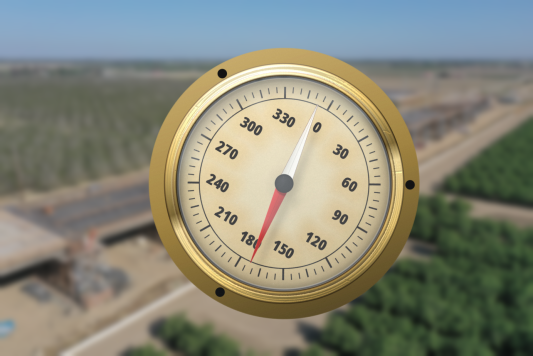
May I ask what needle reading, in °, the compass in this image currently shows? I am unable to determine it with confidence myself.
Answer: 172.5 °
